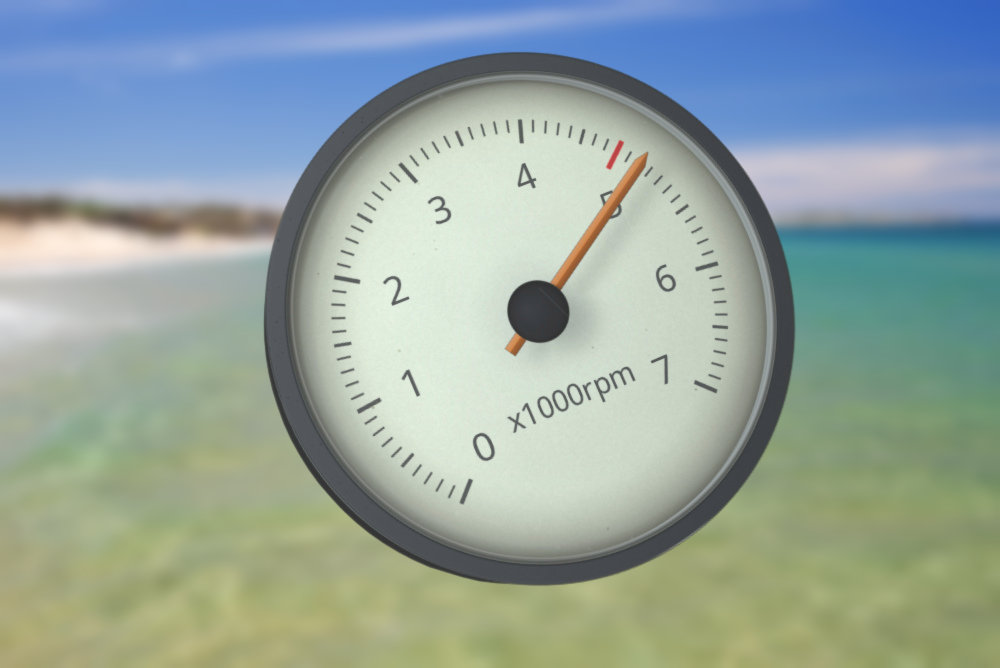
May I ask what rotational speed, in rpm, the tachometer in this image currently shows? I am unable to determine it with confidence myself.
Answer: 5000 rpm
